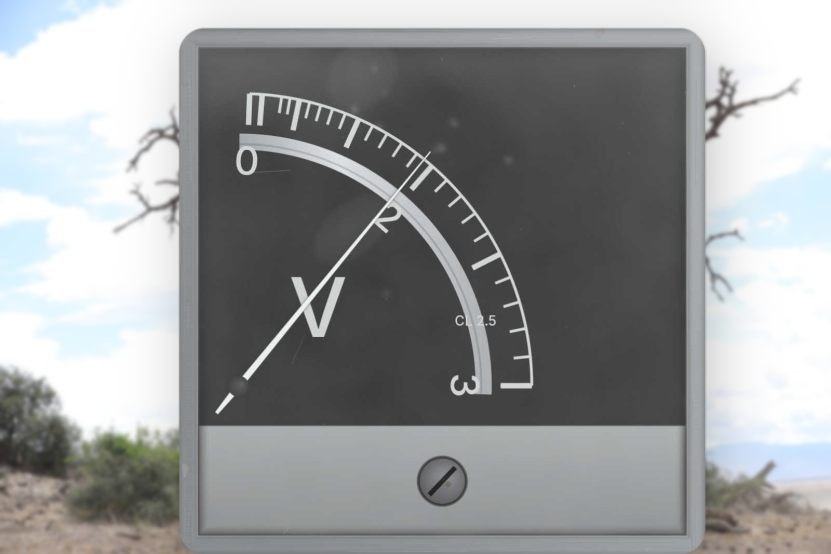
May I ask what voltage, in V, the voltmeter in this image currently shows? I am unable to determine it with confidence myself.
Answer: 1.95 V
